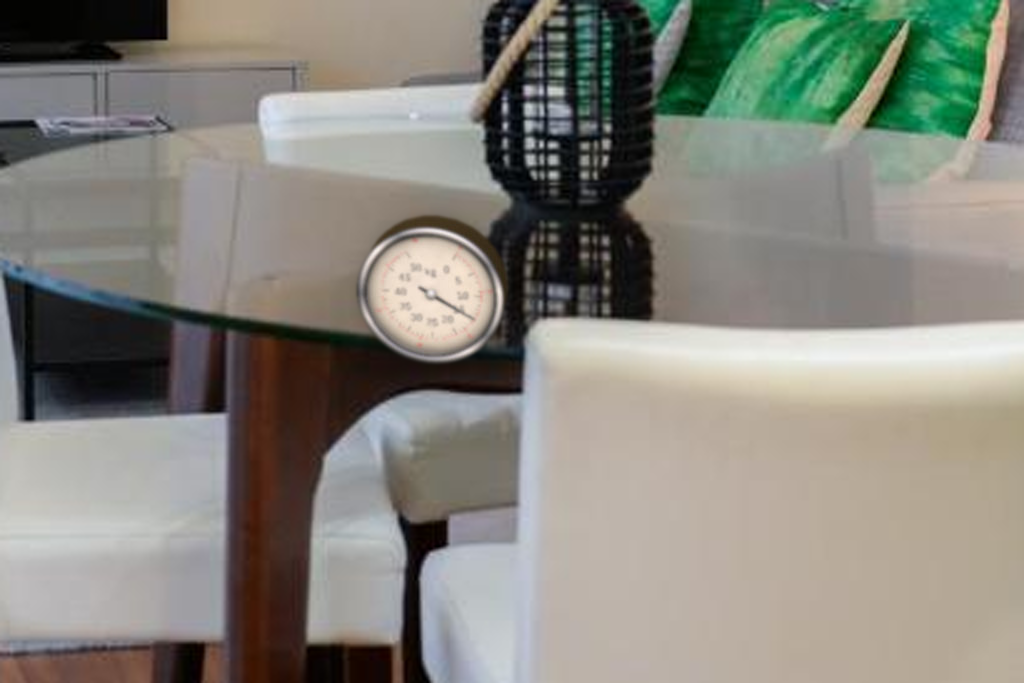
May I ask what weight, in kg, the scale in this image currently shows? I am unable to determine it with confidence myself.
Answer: 15 kg
